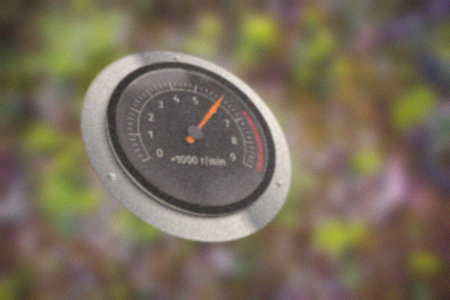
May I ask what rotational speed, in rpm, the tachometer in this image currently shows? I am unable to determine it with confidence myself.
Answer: 6000 rpm
